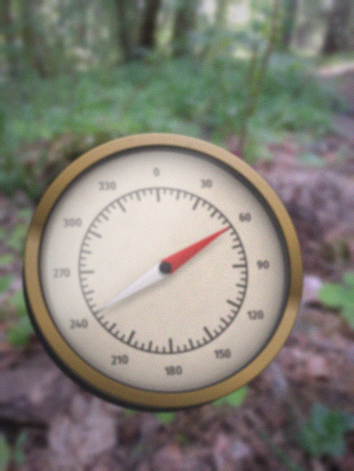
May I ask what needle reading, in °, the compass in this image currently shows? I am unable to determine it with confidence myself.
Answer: 60 °
